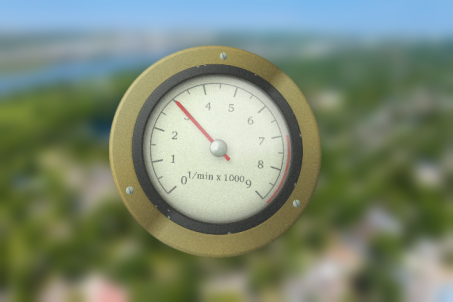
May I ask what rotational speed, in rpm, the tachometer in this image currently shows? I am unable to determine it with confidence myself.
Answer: 3000 rpm
